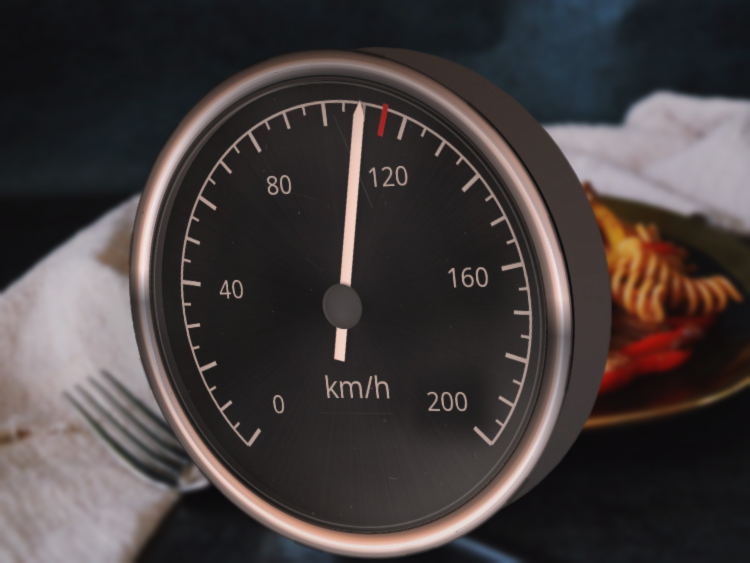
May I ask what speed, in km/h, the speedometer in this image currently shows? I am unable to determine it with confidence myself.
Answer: 110 km/h
